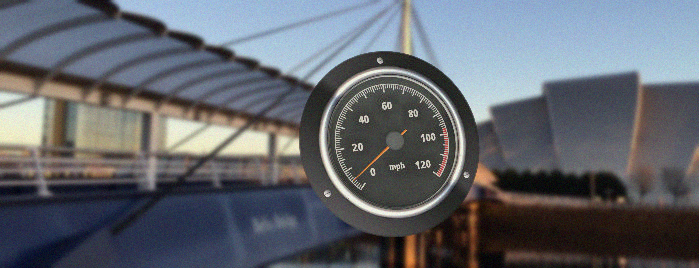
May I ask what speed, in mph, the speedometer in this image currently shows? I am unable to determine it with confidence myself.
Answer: 5 mph
